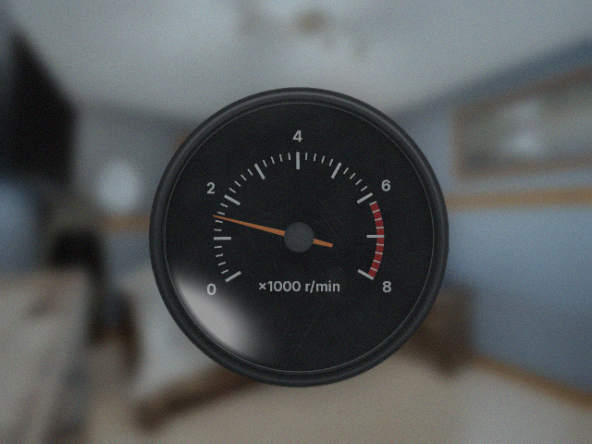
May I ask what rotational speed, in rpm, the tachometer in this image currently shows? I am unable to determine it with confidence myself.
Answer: 1500 rpm
